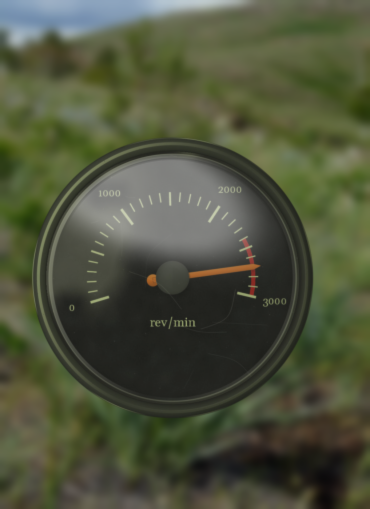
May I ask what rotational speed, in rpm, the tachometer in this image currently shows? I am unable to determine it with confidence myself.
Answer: 2700 rpm
